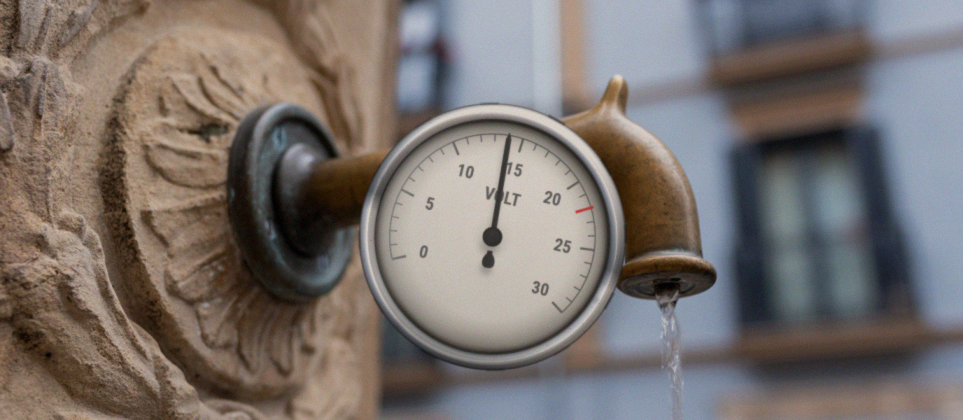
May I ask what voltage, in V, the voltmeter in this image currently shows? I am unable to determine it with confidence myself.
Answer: 14 V
